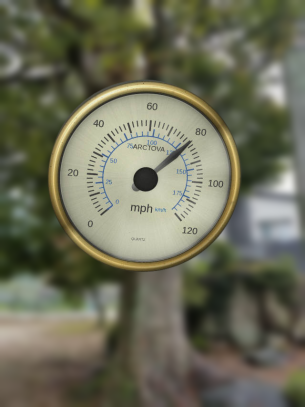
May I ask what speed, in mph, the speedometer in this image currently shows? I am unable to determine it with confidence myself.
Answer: 80 mph
